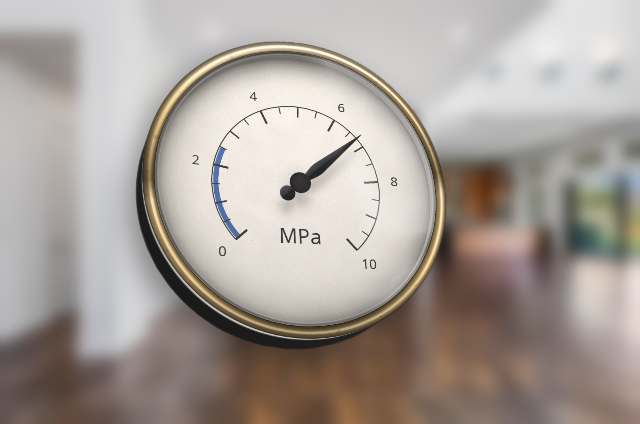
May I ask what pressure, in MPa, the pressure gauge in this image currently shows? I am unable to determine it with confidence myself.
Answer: 6.75 MPa
